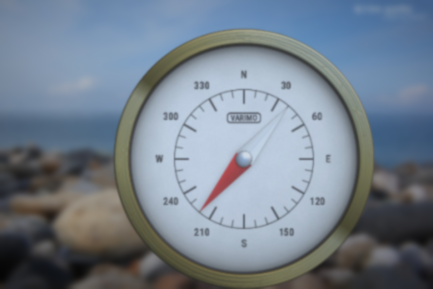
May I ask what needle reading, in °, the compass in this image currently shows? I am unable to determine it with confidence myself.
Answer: 220 °
